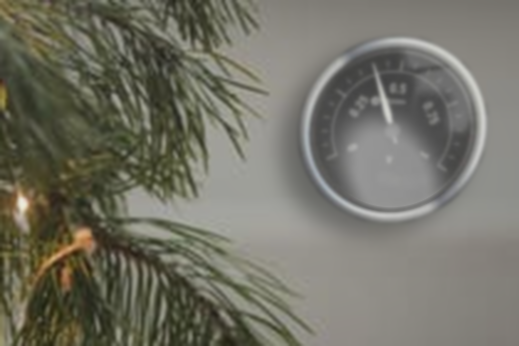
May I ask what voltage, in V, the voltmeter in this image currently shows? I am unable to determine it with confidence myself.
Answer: 0.4 V
